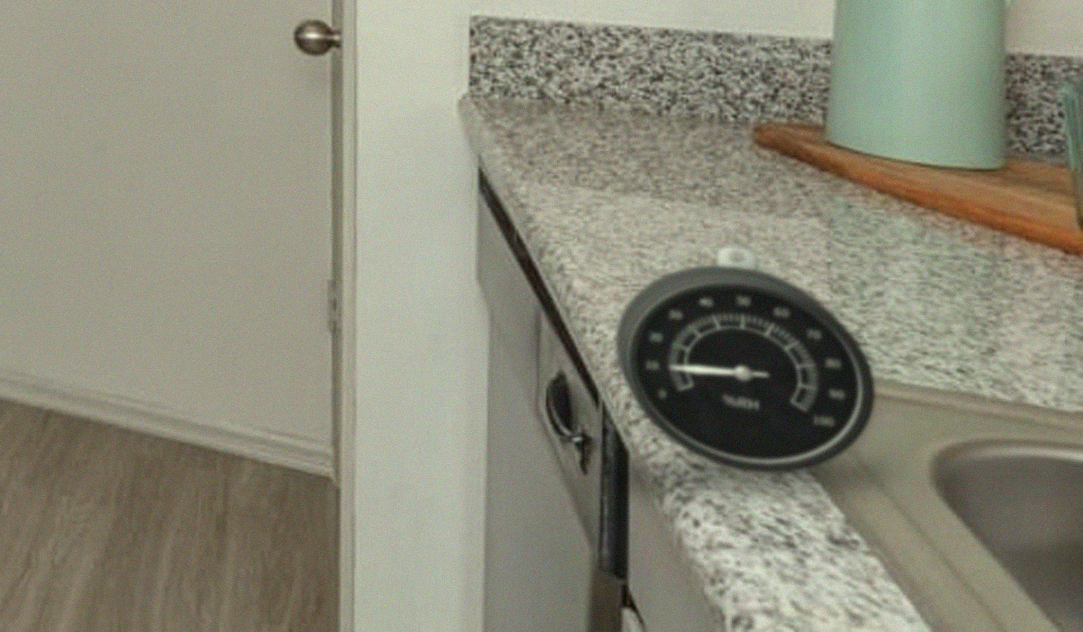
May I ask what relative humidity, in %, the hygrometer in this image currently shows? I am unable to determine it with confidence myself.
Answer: 10 %
